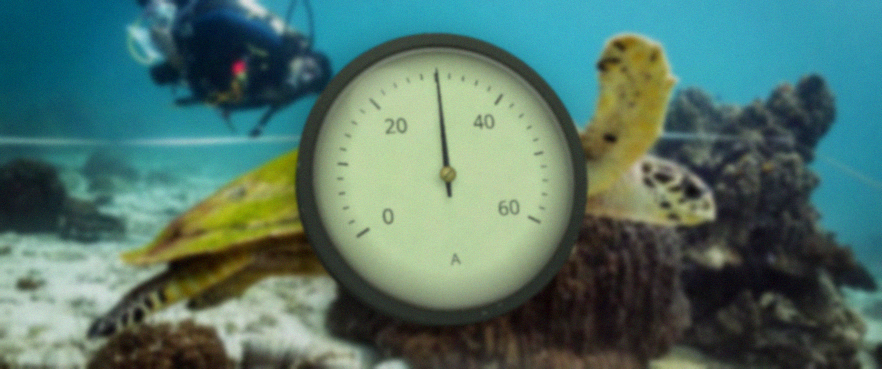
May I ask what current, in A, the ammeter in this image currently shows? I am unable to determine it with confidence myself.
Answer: 30 A
